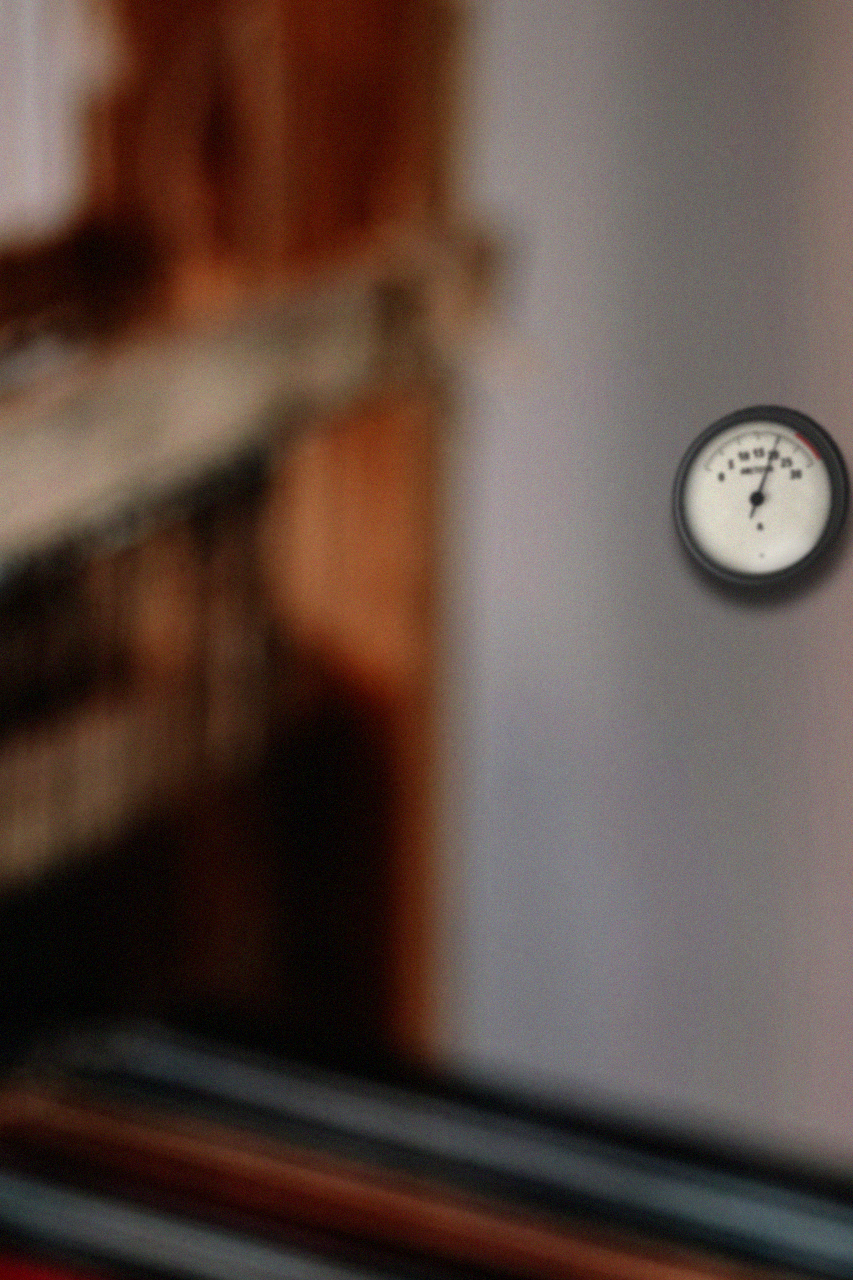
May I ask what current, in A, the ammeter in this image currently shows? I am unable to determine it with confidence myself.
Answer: 20 A
